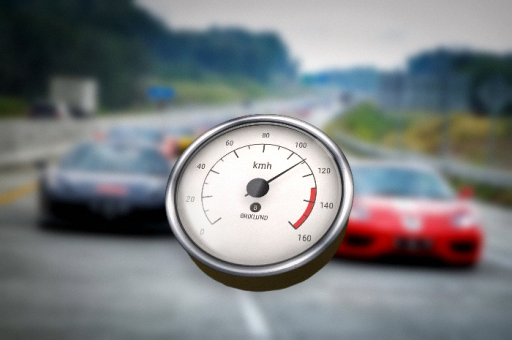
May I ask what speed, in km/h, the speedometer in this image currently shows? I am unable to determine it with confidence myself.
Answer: 110 km/h
